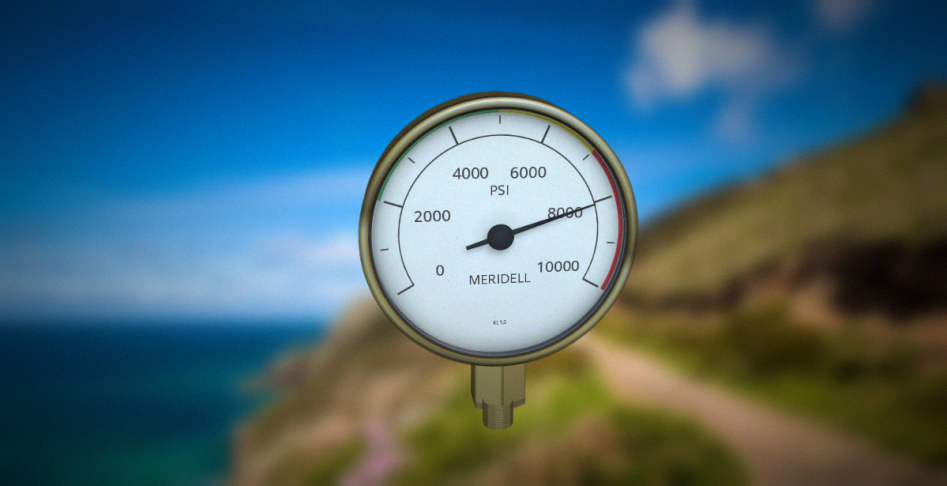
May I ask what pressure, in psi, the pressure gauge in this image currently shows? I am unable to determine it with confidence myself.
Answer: 8000 psi
